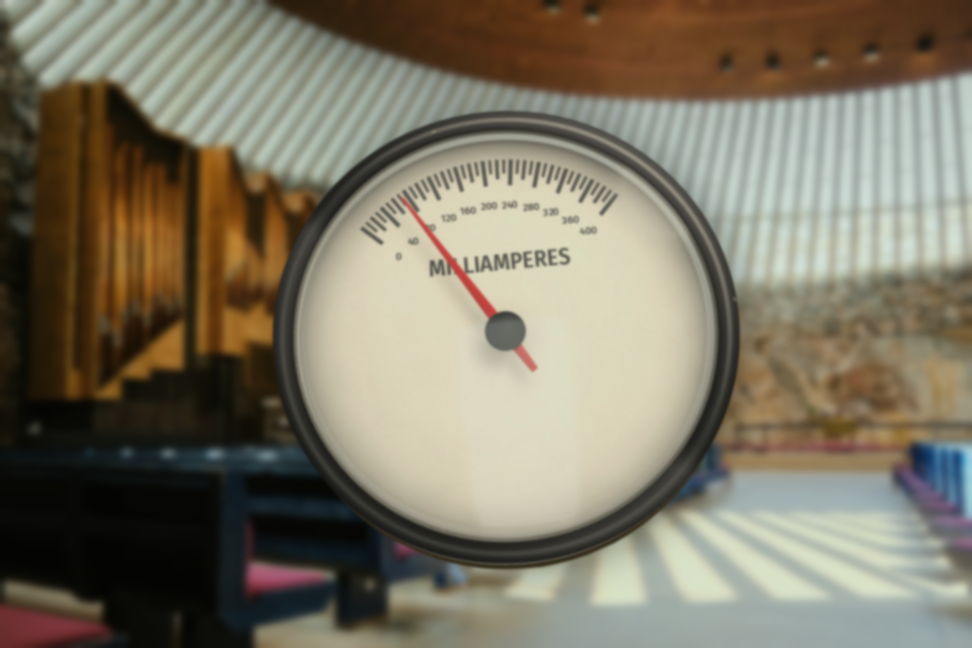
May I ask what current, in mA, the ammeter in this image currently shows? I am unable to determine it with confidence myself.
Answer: 70 mA
